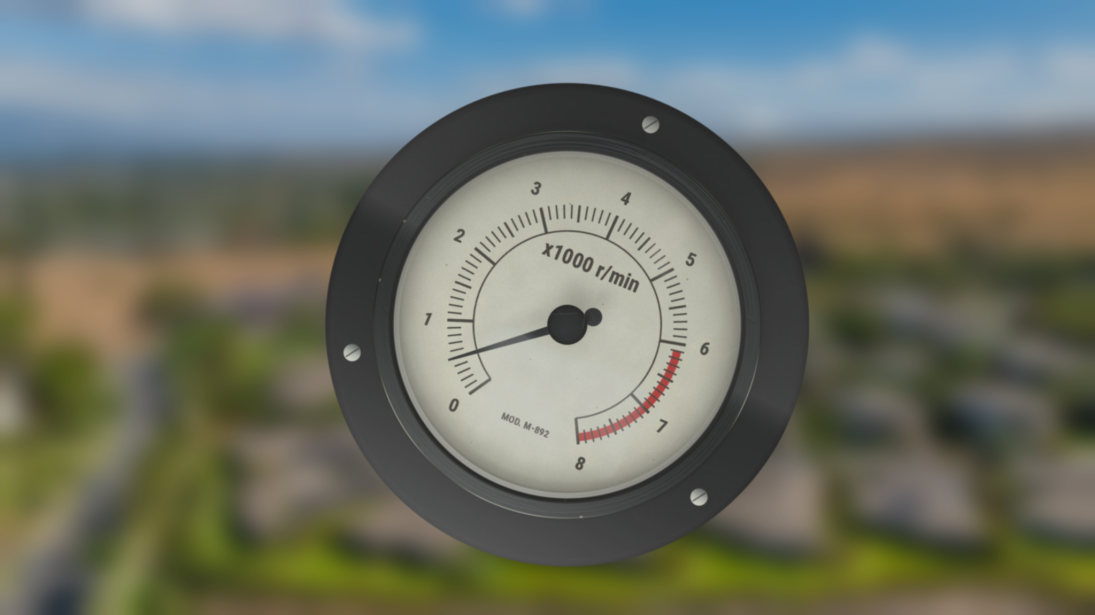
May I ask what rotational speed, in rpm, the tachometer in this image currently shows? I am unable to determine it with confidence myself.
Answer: 500 rpm
